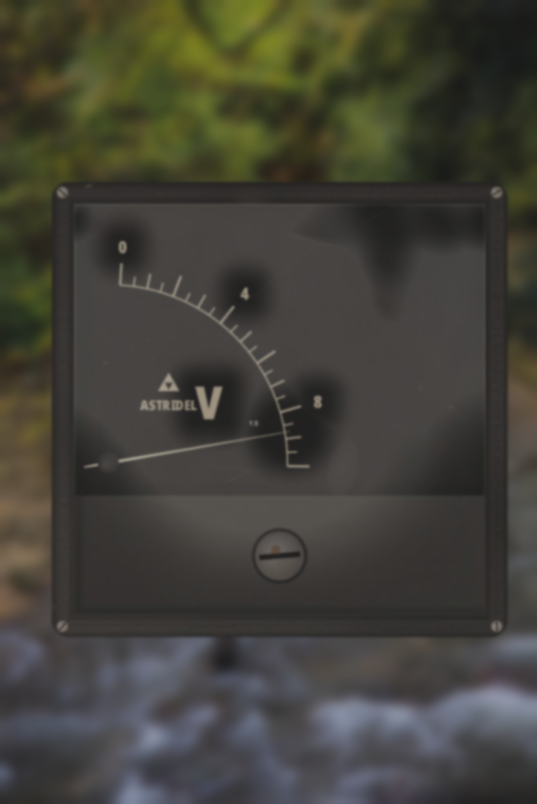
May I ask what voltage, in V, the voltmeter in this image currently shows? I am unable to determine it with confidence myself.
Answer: 8.75 V
